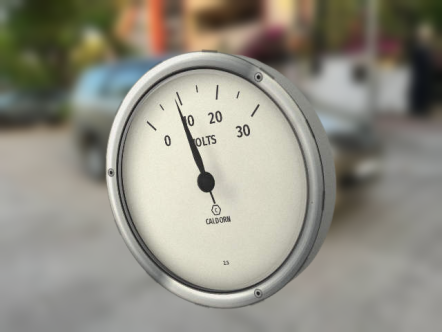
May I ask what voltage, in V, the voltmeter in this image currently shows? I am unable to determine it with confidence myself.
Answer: 10 V
